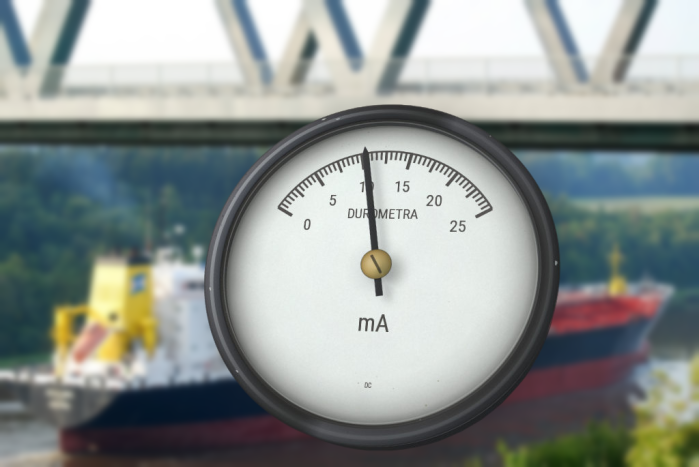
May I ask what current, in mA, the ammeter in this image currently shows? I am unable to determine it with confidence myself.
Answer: 10.5 mA
